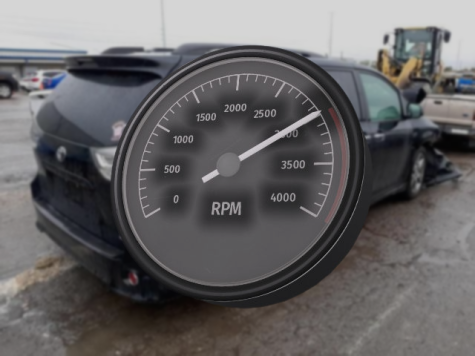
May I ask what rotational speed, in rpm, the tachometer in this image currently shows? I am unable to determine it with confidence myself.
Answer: 3000 rpm
